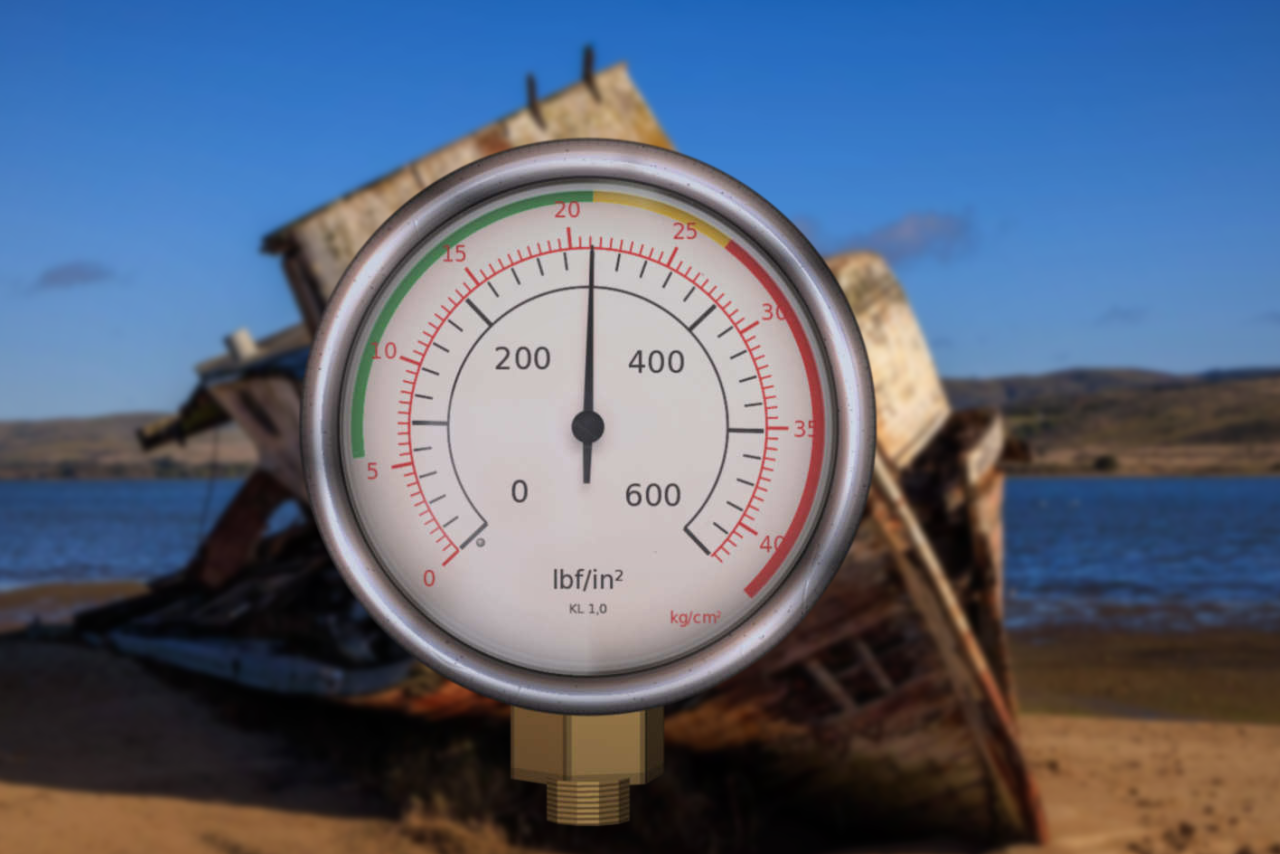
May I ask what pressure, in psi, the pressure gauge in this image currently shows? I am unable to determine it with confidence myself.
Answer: 300 psi
